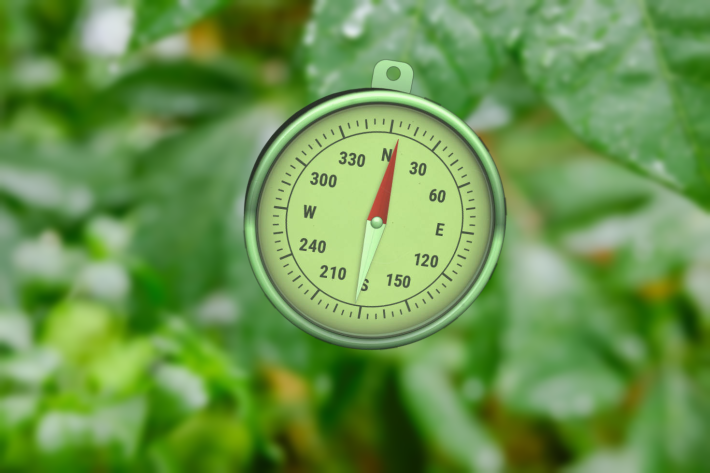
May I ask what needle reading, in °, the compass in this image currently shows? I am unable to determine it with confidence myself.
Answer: 5 °
